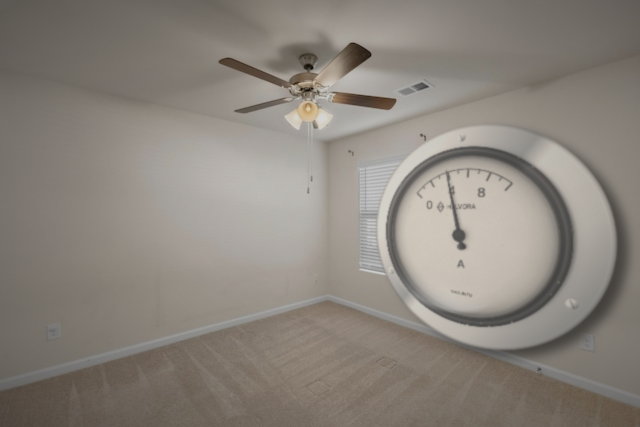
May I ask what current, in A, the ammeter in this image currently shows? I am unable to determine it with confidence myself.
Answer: 4 A
